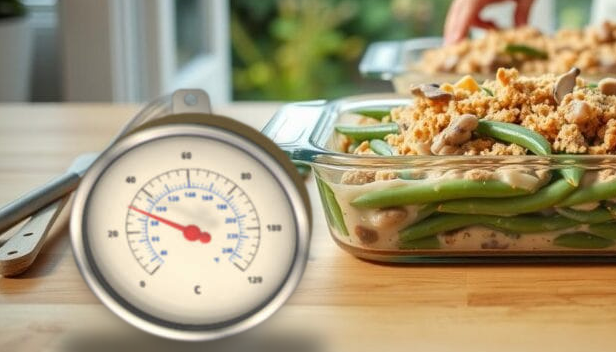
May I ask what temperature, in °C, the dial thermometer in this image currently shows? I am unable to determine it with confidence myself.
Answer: 32 °C
